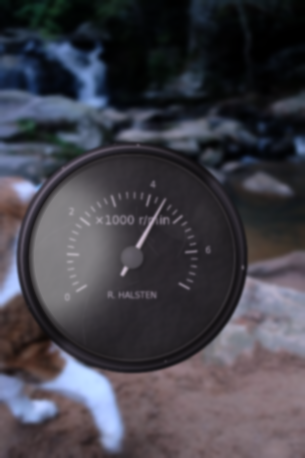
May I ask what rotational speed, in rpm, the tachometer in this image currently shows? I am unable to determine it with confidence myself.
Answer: 4400 rpm
